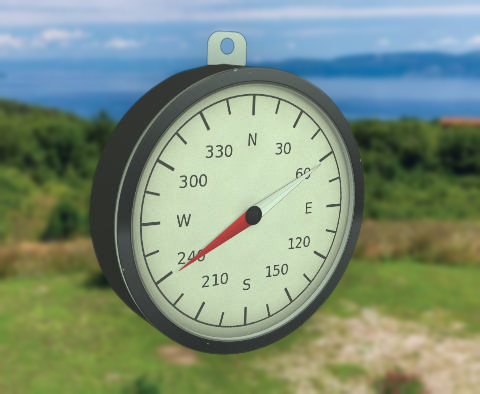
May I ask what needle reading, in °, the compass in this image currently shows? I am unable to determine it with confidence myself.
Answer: 240 °
